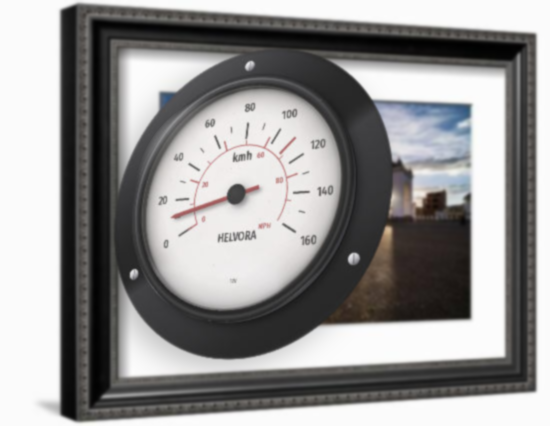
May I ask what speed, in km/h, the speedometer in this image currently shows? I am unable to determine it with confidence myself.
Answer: 10 km/h
